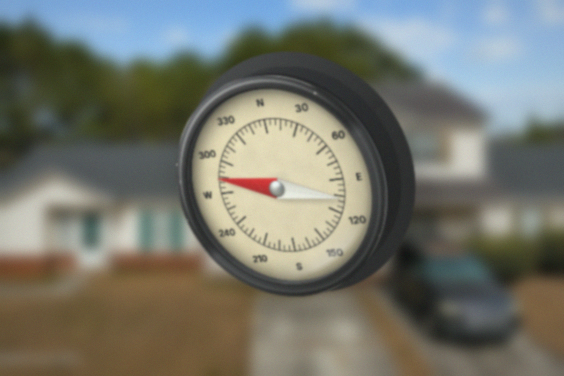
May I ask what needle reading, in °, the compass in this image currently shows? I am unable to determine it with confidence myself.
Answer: 285 °
